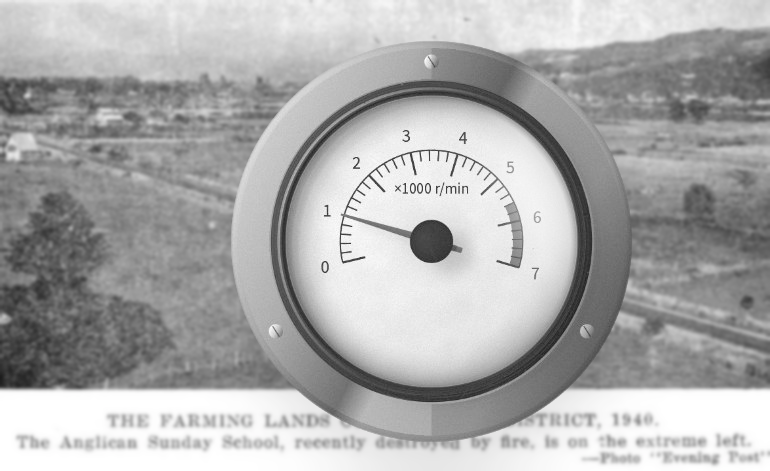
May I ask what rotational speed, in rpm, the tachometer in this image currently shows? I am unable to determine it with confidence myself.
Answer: 1000 rpm
